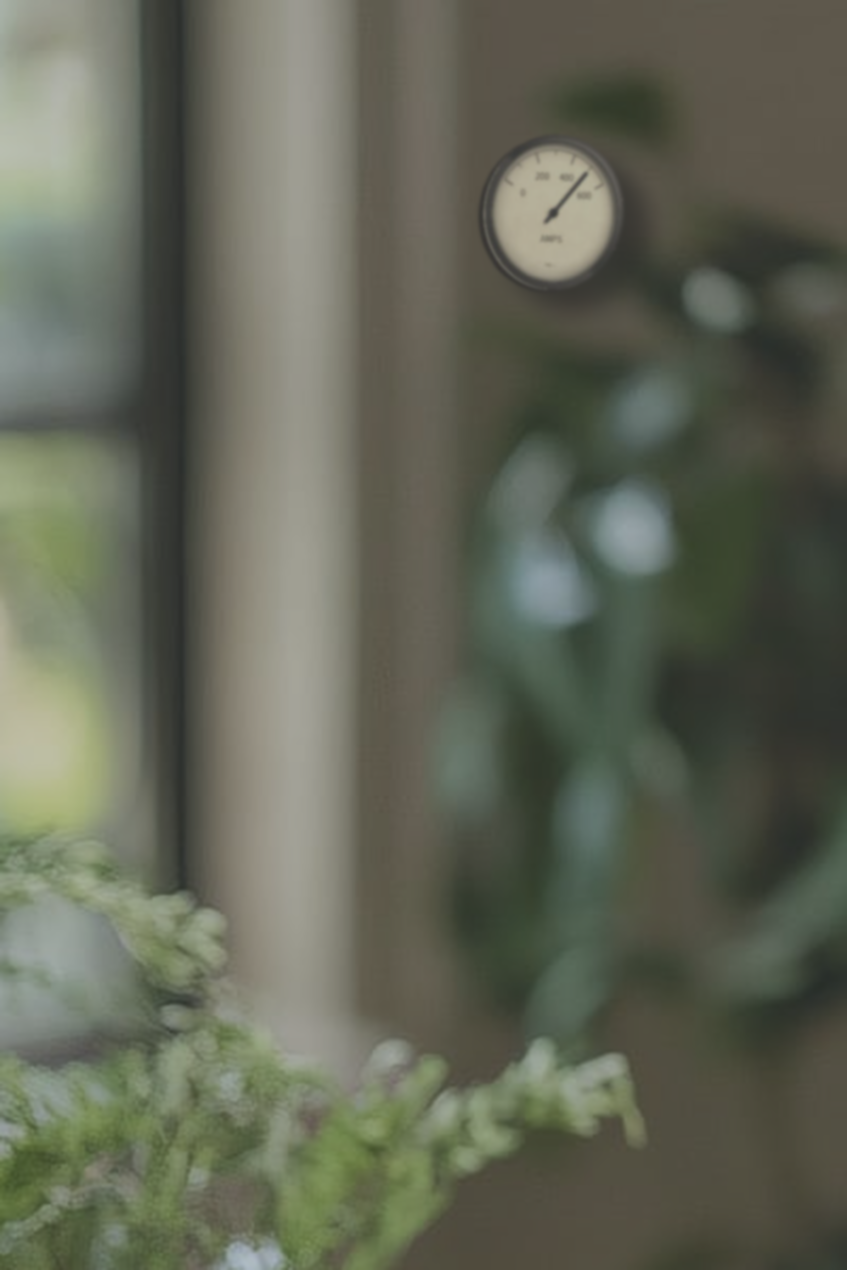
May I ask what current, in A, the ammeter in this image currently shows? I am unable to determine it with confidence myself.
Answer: 500 A
